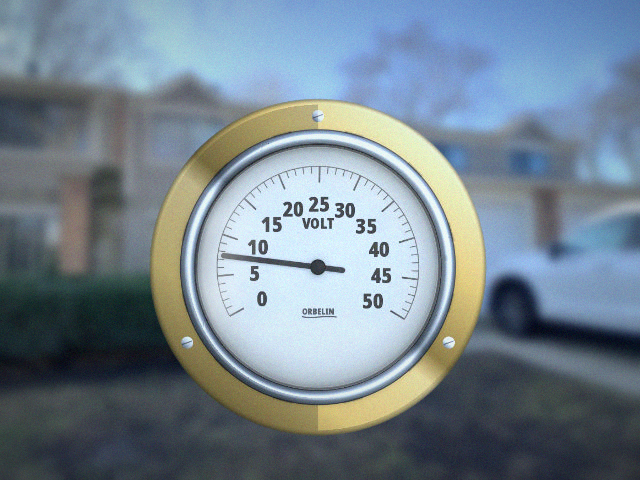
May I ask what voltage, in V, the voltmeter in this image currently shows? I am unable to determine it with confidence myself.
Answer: 7.5 V
